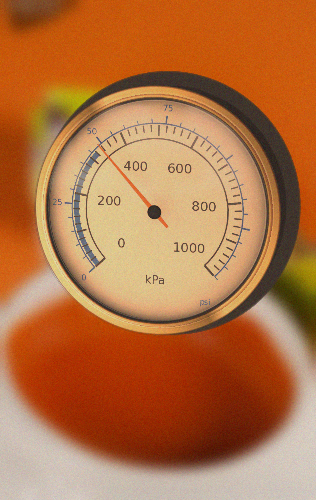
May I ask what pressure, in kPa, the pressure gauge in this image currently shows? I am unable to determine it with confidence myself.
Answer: 340 kPa
